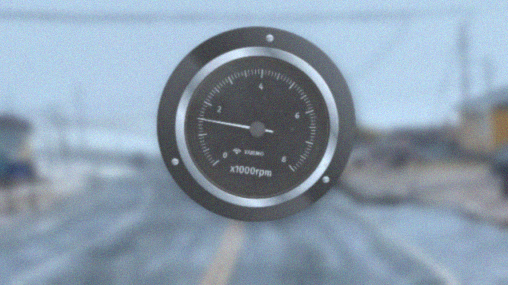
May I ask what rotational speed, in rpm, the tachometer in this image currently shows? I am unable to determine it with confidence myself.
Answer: 1500 rpm
